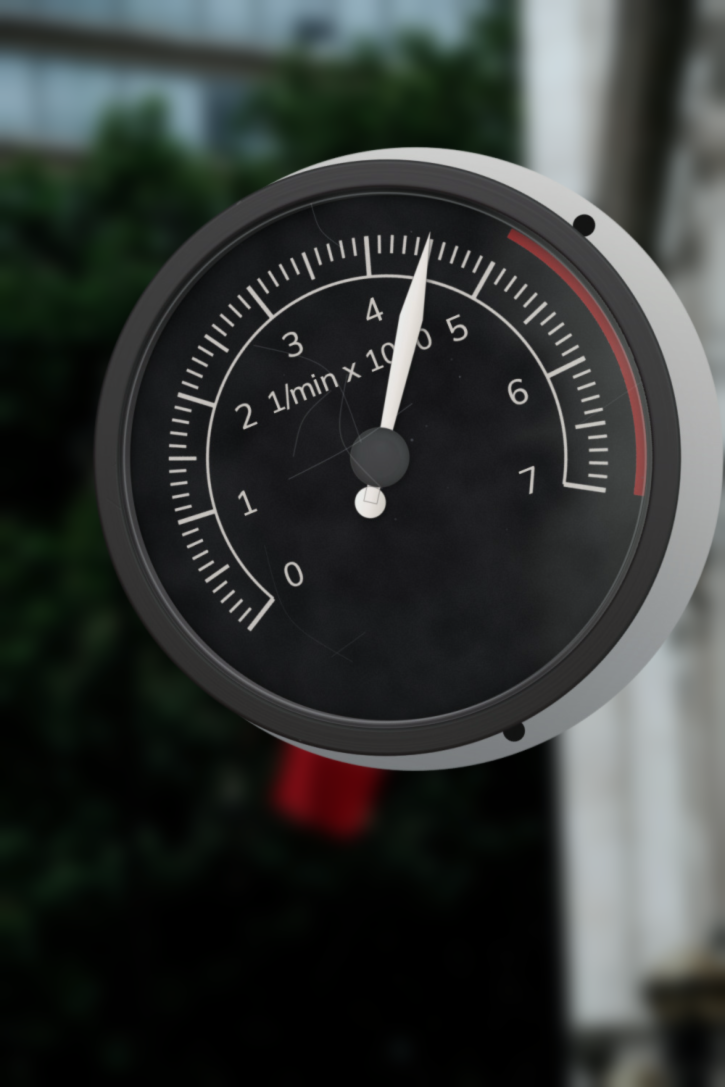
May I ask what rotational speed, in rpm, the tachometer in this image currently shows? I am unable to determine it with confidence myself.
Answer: 4500 rpm
